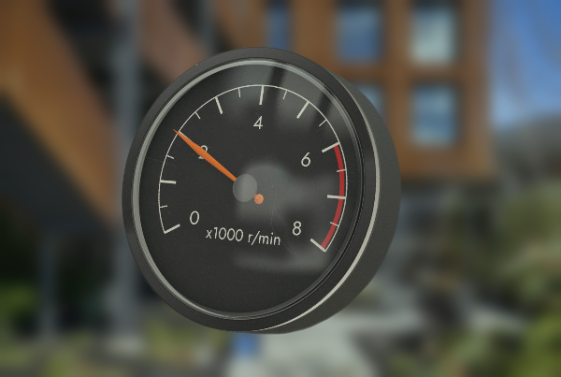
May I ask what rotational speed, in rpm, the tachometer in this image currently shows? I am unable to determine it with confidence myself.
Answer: 2000 rpm
